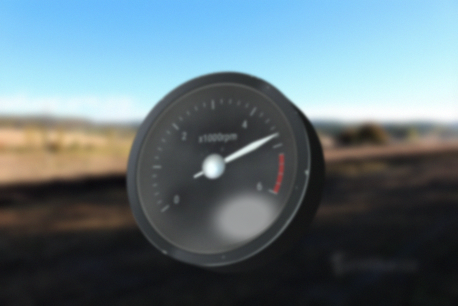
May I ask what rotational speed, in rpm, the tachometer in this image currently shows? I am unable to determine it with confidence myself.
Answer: 4800 rpm
